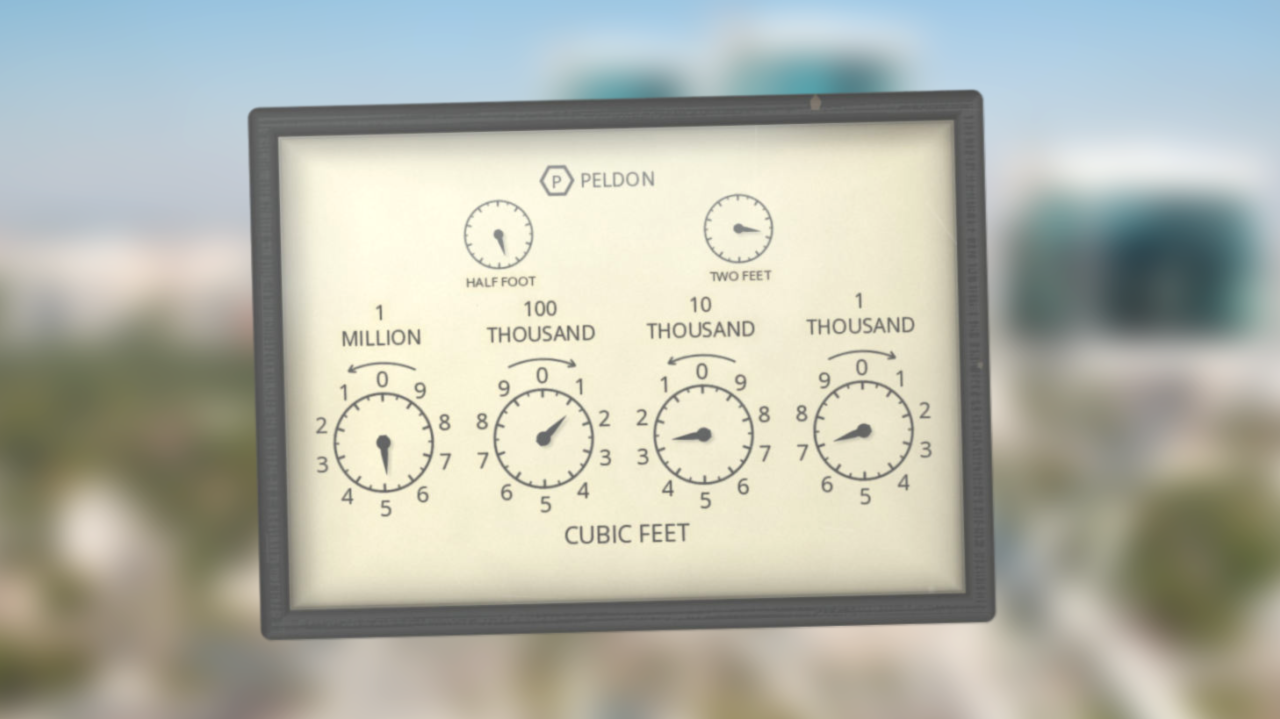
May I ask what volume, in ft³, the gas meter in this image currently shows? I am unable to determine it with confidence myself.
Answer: 512700 ft³
